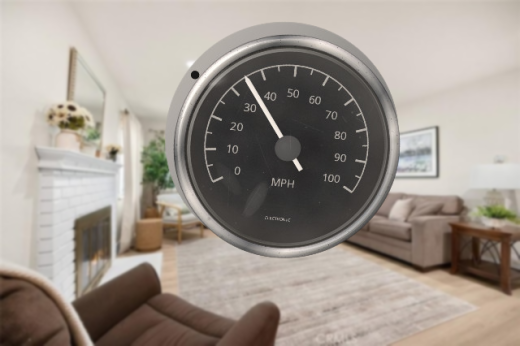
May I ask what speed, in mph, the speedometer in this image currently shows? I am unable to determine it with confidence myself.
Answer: 35 mph
